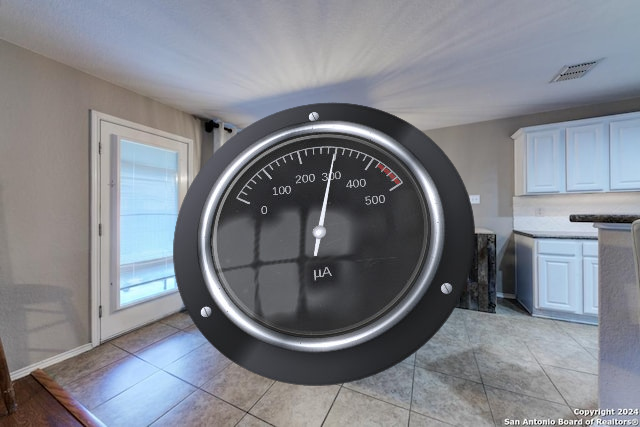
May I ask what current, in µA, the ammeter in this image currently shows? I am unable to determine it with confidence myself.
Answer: 300 µA
